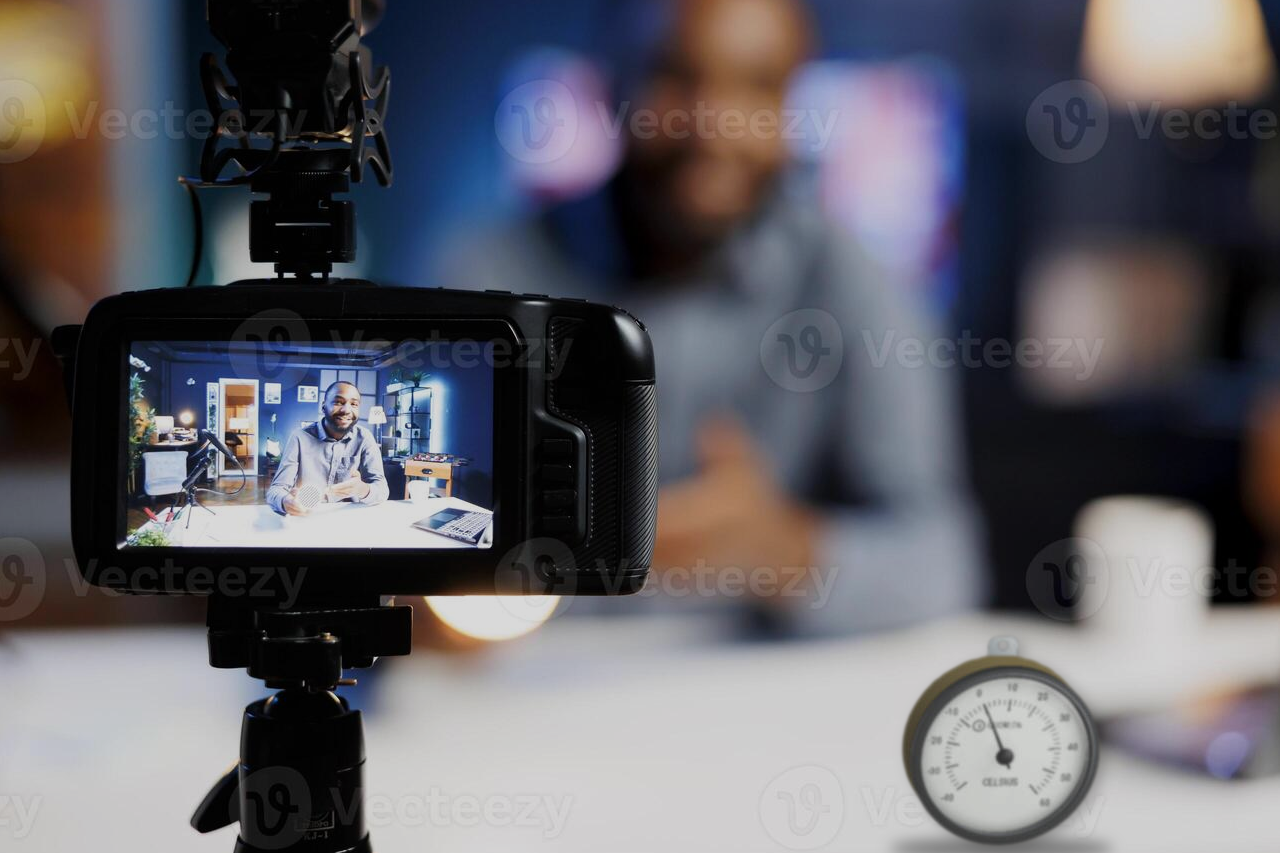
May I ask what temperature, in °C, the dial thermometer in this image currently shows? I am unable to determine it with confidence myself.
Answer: 0 °C
